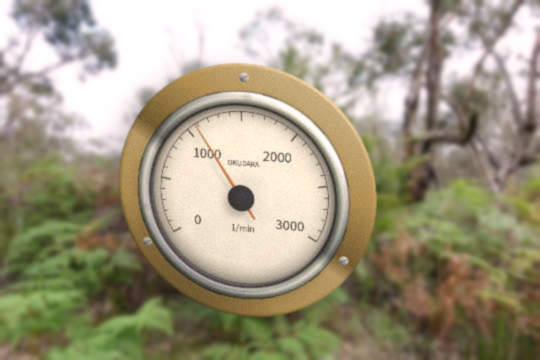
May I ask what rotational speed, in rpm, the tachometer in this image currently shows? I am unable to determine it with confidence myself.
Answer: 1100 rpm
